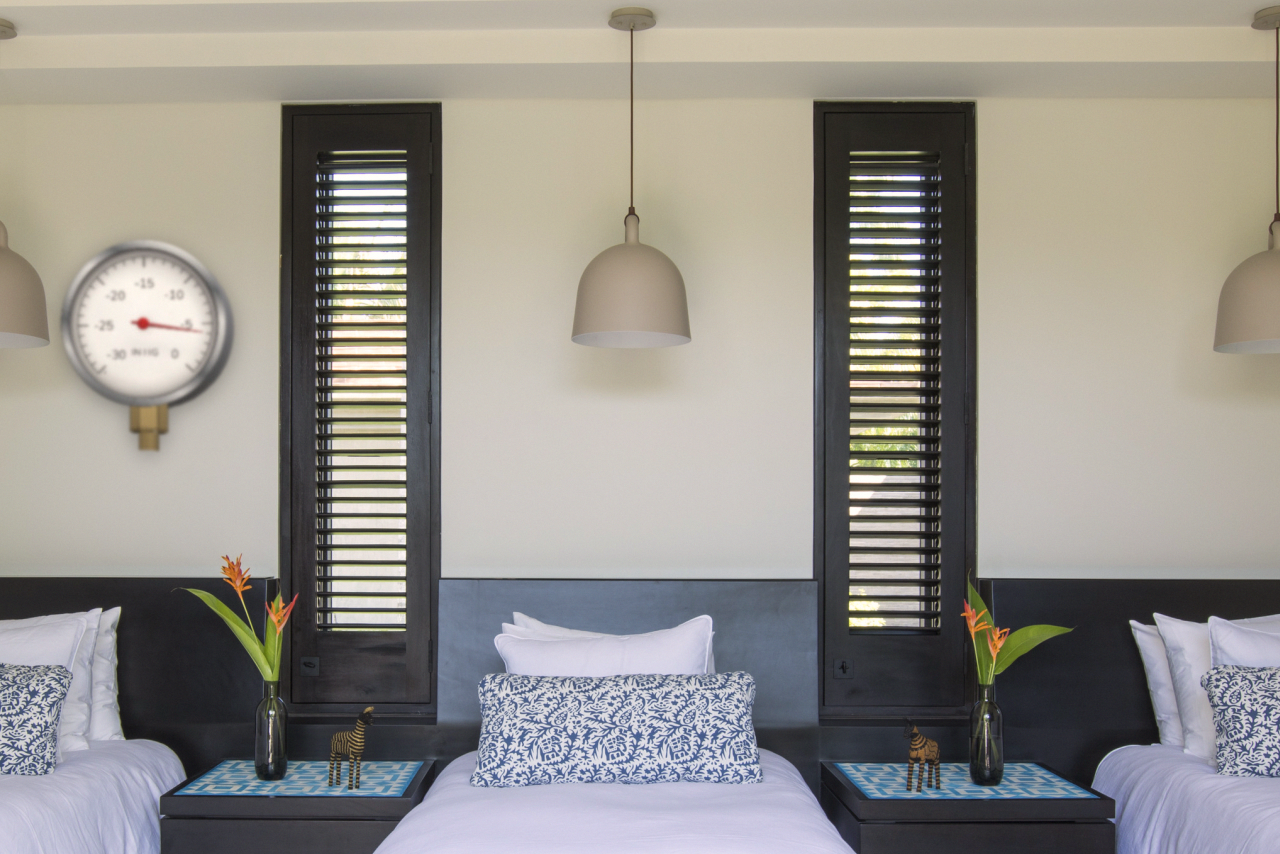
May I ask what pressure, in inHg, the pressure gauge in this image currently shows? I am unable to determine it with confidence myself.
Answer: -4 inHg
